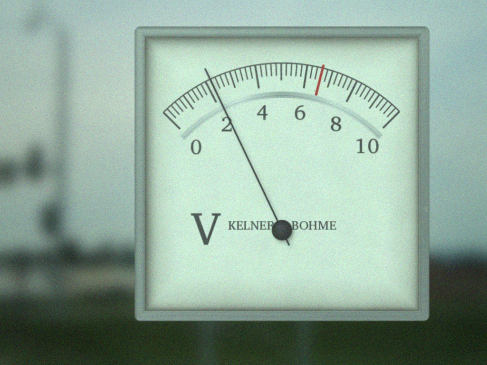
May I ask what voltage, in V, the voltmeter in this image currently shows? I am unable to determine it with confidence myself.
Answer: 2.2 V
